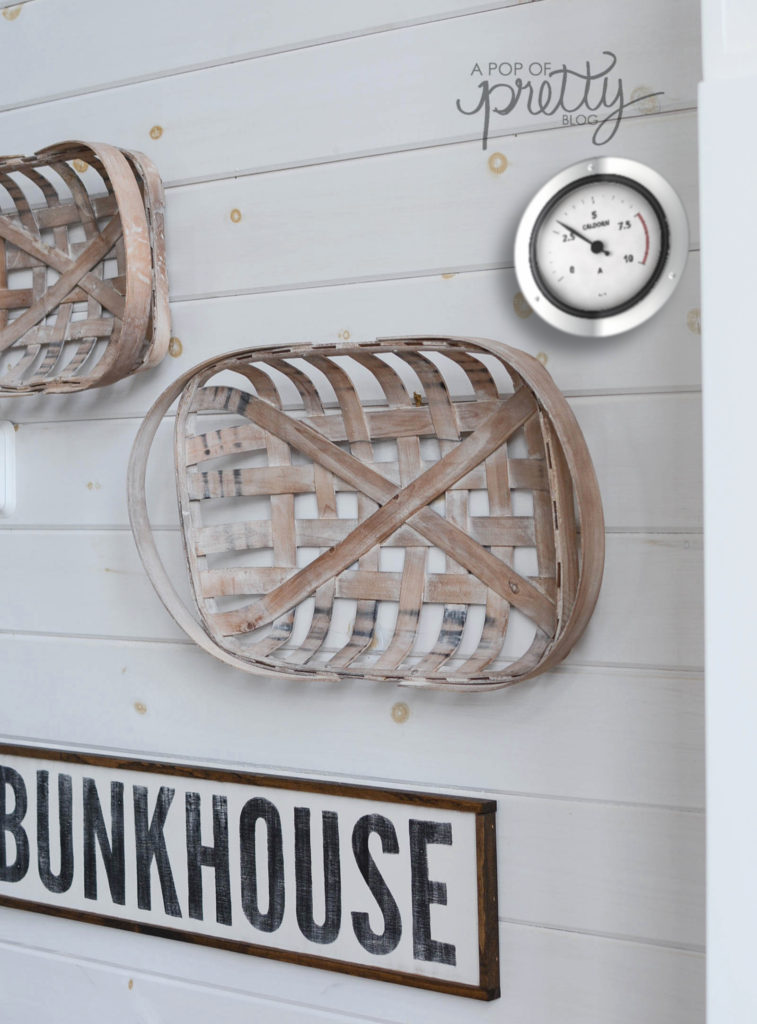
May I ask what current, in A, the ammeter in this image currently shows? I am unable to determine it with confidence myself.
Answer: 3 A
